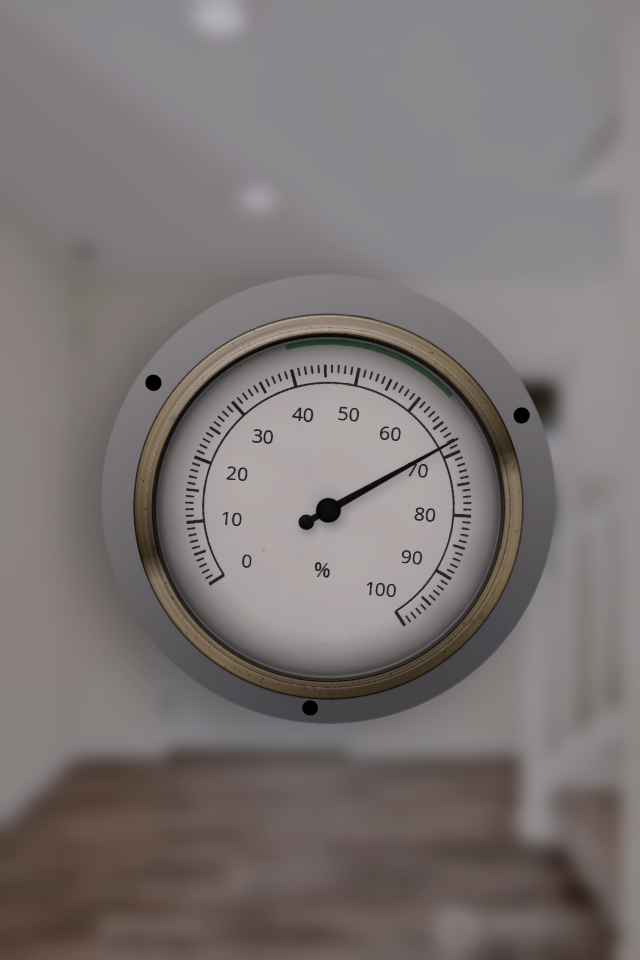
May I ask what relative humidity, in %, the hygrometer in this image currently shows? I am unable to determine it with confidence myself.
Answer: 68 %
